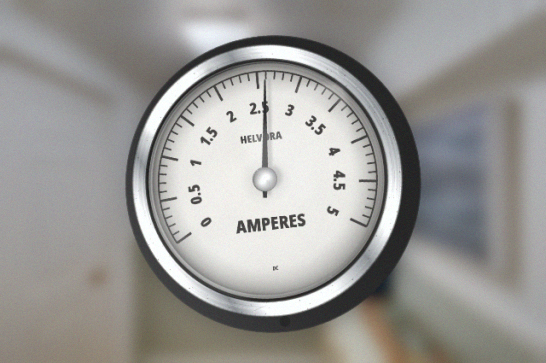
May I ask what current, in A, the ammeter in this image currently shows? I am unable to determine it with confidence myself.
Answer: 2.6 A
